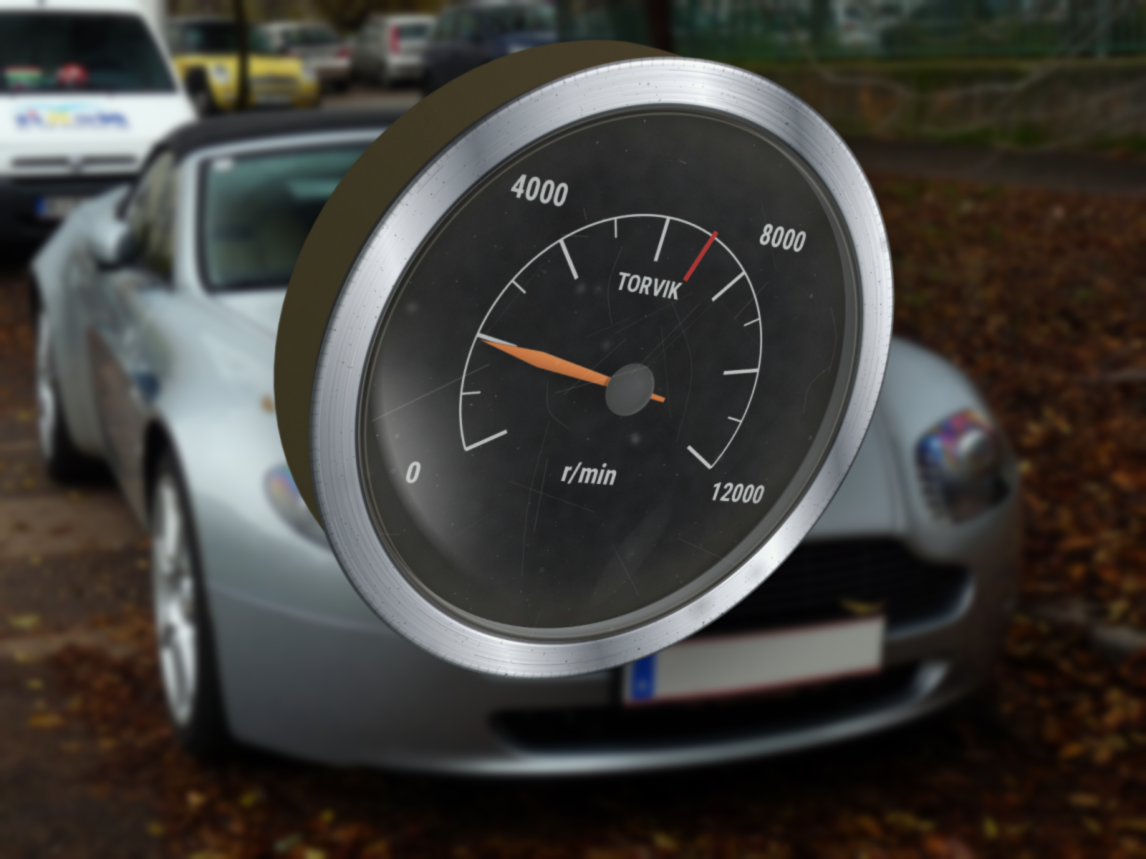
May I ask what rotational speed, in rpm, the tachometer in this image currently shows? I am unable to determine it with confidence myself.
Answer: 2000 rpm
